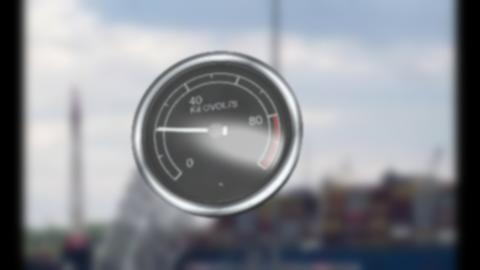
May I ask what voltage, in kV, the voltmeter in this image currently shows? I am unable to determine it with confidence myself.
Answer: 20 kV
